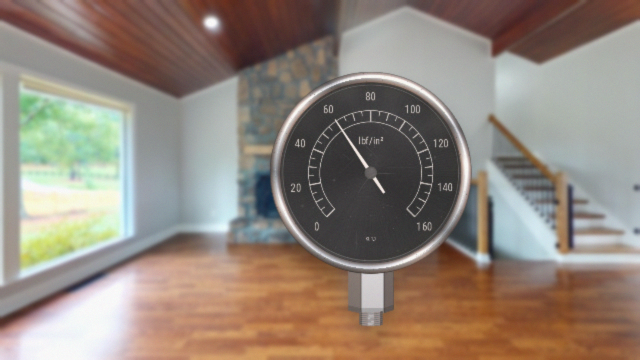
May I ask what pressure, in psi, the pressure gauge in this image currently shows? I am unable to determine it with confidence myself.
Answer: 60 psi
